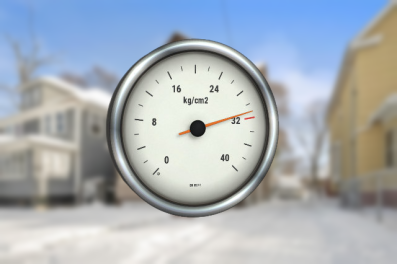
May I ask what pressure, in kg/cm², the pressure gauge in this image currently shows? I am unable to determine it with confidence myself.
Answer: 31 kg/cm²
